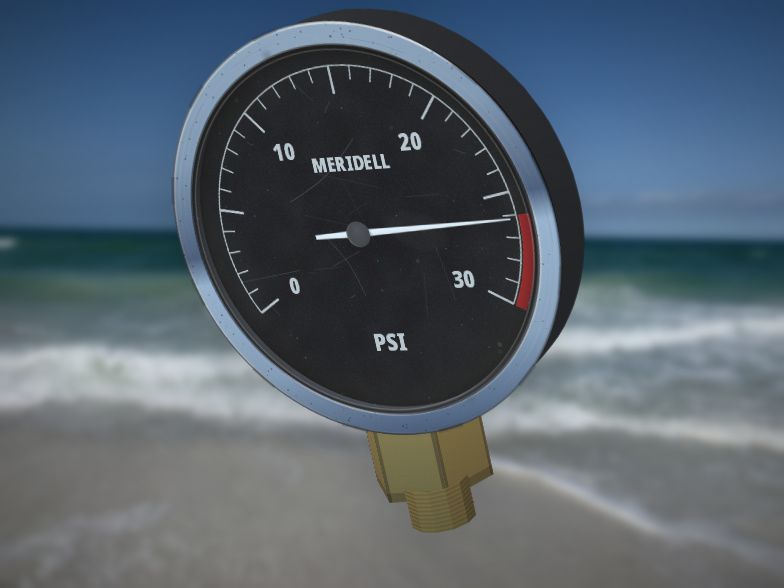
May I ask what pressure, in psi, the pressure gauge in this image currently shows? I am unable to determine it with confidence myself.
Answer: 26 psi
